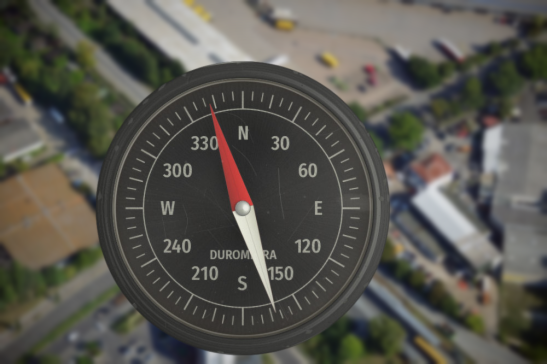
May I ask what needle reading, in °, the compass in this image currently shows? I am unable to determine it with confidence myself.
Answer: 342.5 °
